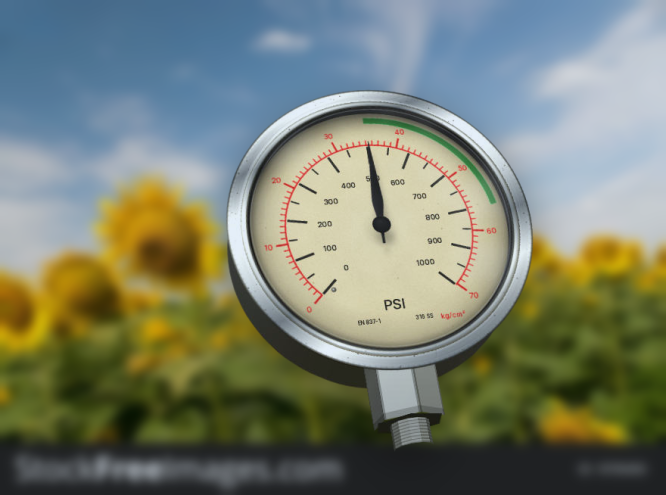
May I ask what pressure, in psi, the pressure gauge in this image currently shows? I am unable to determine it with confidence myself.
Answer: 500 psi
